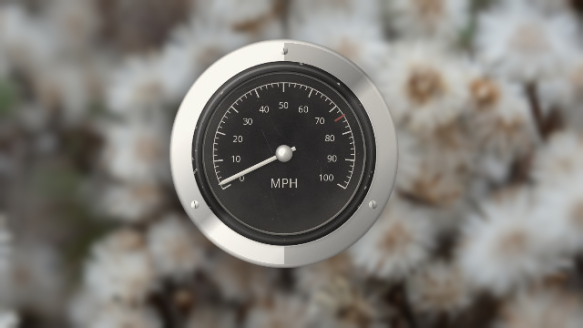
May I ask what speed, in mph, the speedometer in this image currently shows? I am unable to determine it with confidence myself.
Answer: 2 mph
